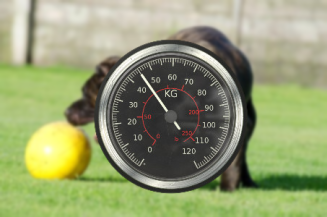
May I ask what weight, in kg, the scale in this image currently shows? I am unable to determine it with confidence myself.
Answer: 45 kg
